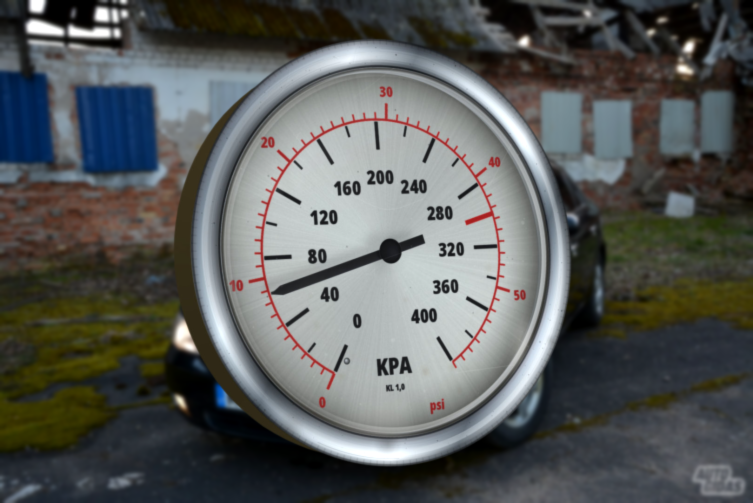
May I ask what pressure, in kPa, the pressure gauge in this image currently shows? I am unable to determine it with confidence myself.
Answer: 60 kPa
